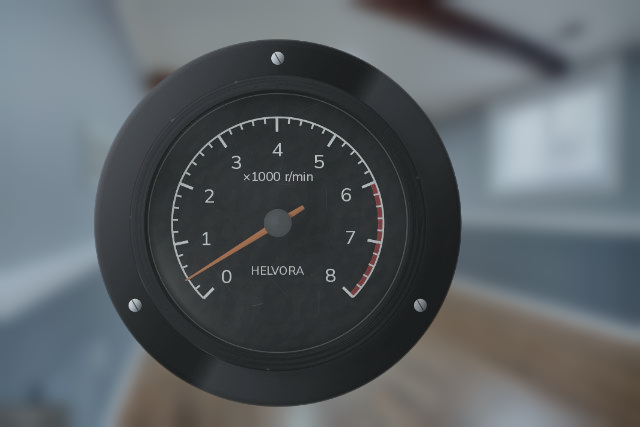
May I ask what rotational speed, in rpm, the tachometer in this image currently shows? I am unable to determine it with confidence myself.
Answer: 400 rpm
